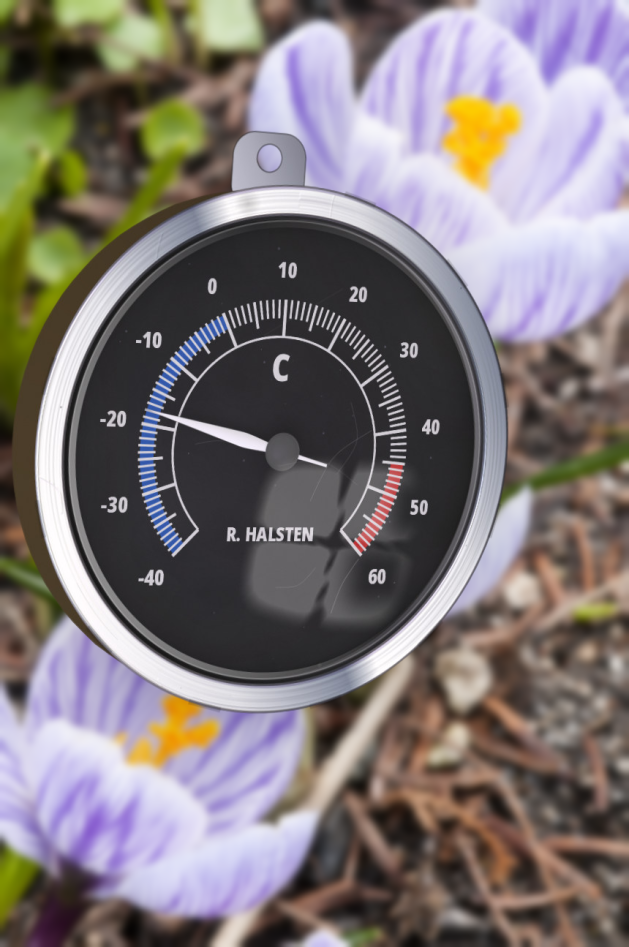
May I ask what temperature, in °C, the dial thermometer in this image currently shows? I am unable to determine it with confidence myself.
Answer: -18 °C
